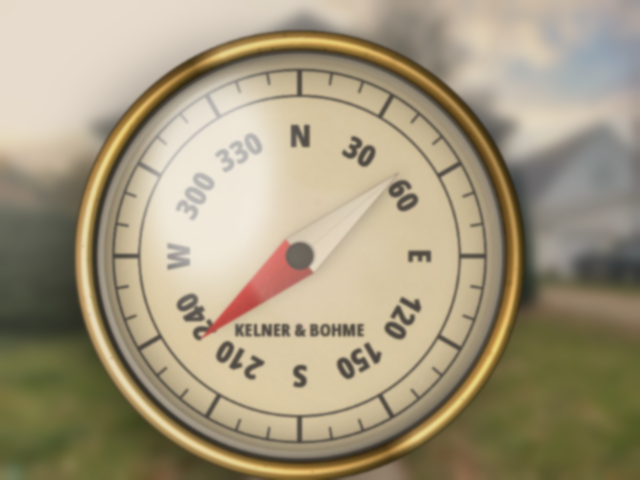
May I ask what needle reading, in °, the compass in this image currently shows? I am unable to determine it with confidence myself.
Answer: 230 °
